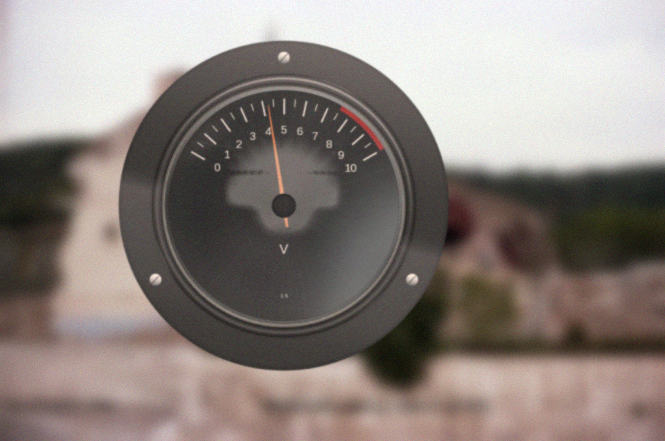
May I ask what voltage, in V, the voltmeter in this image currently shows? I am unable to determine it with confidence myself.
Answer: 4.25 V
